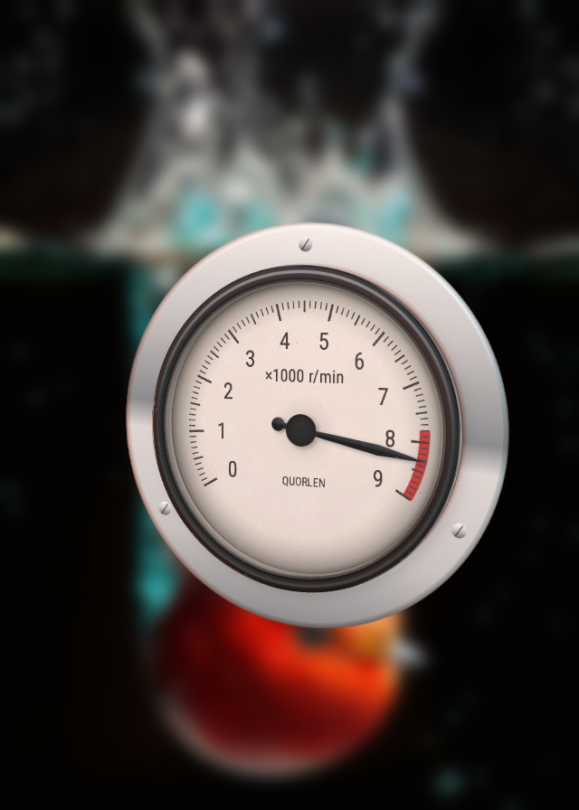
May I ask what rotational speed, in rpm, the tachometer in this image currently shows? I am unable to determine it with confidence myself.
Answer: 8300 rpm
